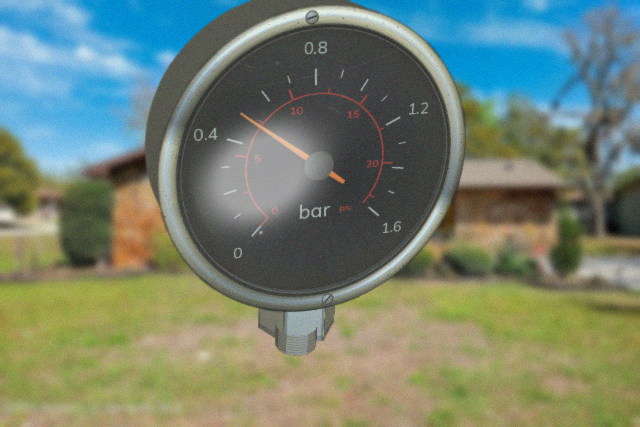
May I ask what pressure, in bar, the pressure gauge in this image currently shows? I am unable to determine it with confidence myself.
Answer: 0.5 bar
